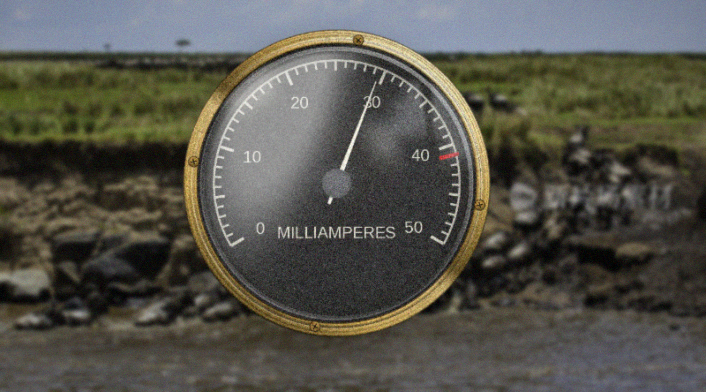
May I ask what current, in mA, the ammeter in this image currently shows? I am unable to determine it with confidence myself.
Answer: 29.5 mA
